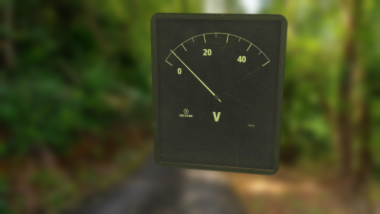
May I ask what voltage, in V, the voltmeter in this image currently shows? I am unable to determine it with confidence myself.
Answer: 5 V
